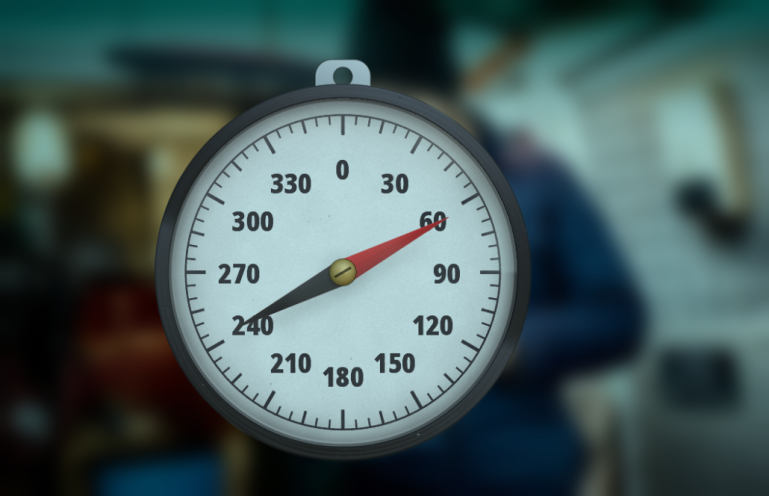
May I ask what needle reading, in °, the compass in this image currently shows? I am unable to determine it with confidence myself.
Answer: 62.5 °
